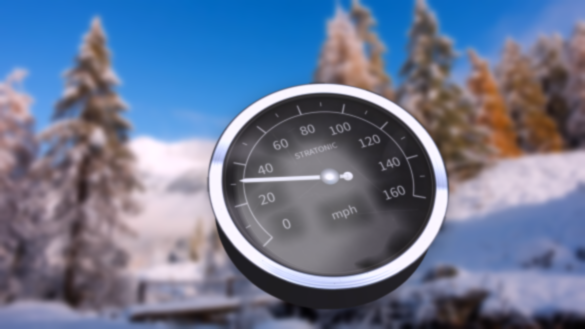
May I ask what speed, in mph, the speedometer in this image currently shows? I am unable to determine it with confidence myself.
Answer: 30 mph
